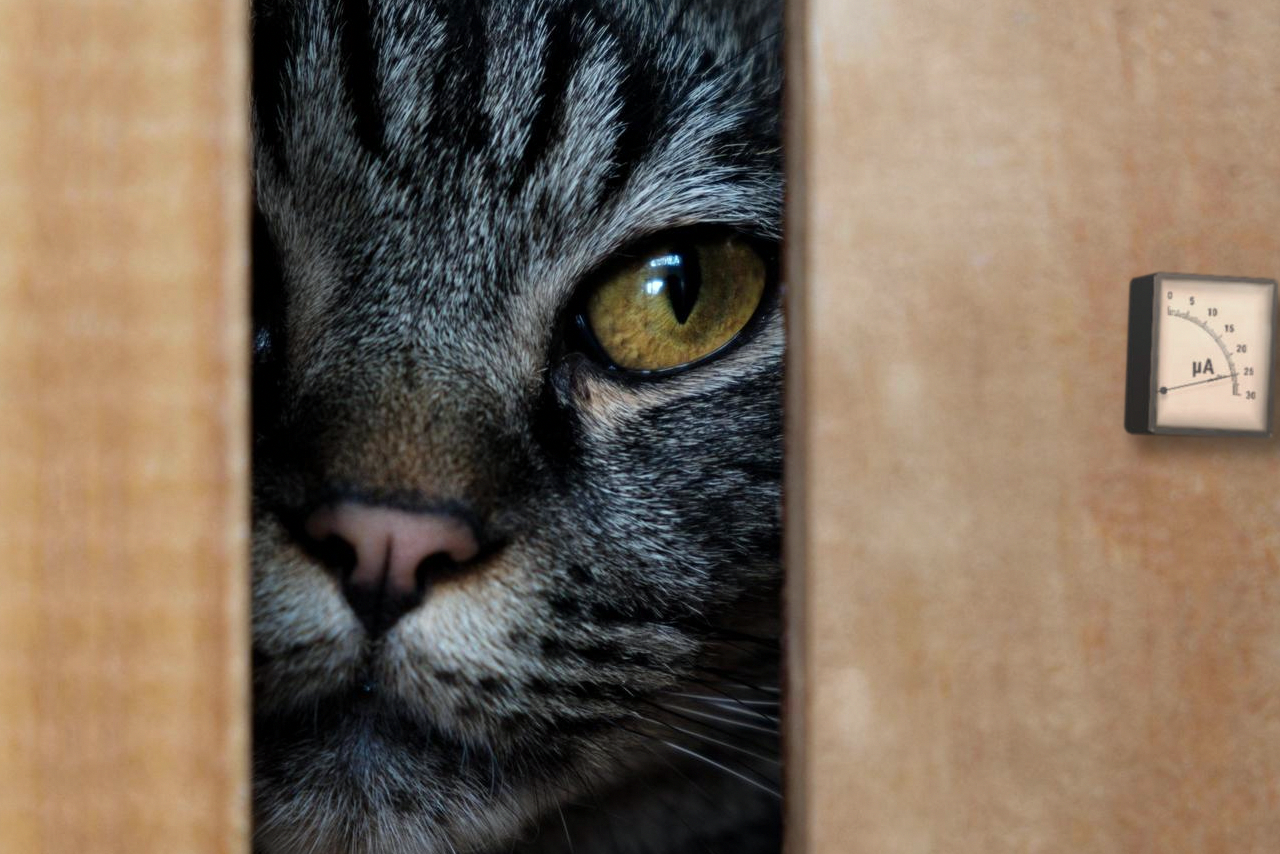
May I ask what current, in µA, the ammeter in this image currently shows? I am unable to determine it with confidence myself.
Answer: 25 µA
